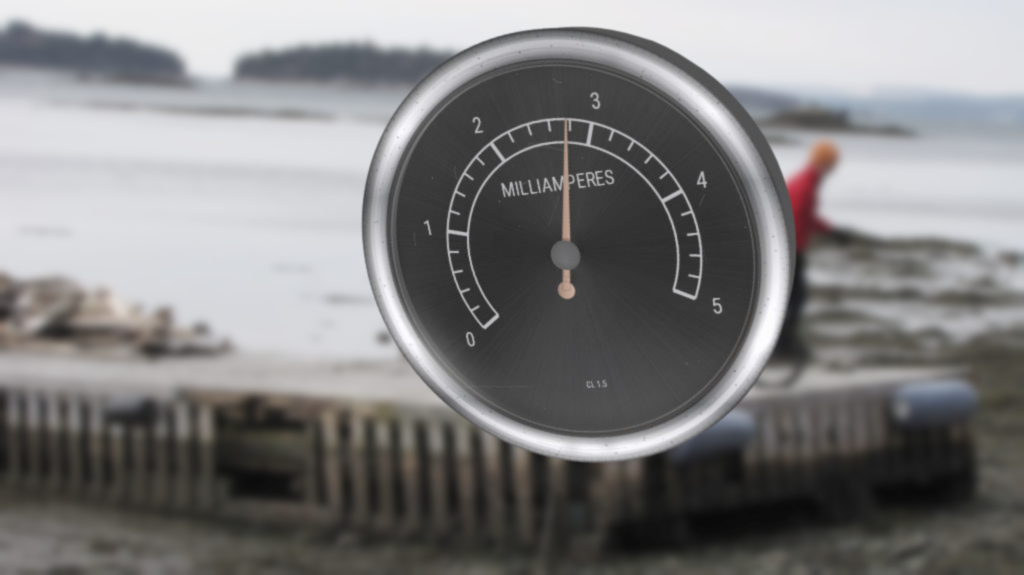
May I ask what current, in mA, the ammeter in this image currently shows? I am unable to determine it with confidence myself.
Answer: 2.8 mA
